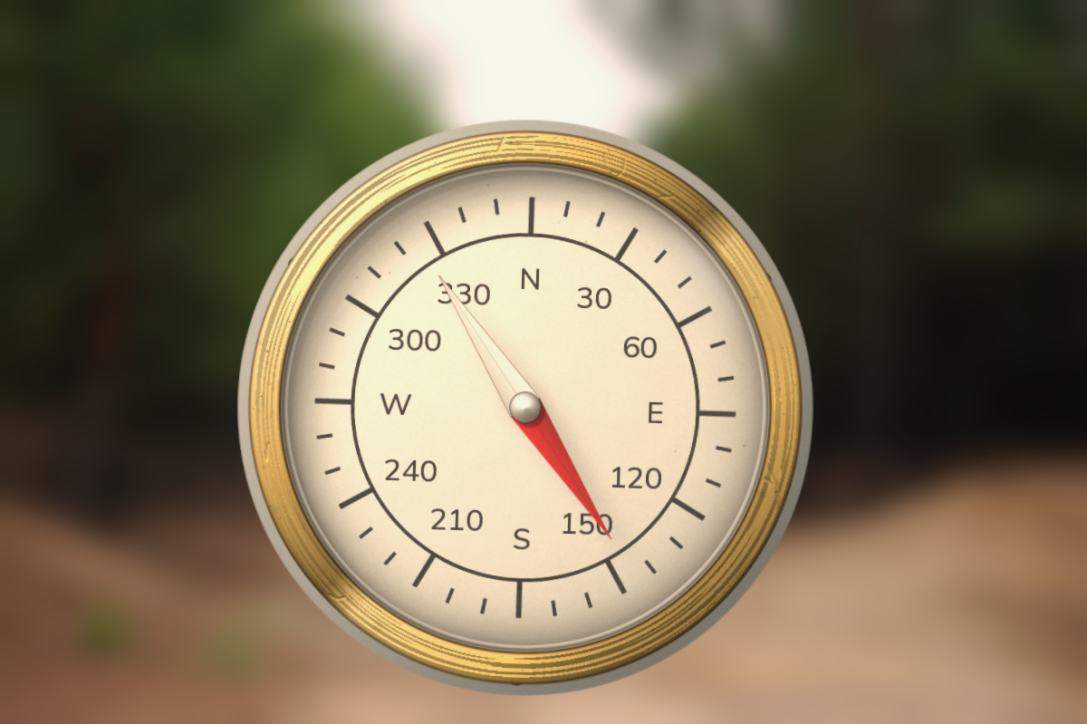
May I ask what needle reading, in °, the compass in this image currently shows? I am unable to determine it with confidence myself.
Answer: 145 °
